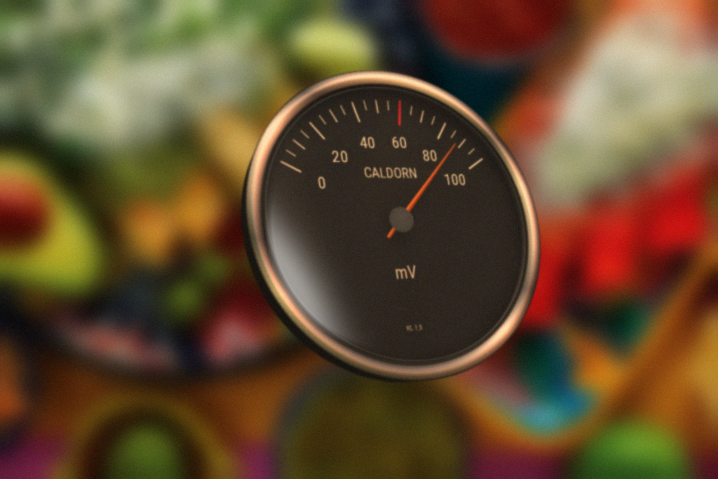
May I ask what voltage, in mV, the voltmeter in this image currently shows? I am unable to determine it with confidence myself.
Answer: 87.5 mV
